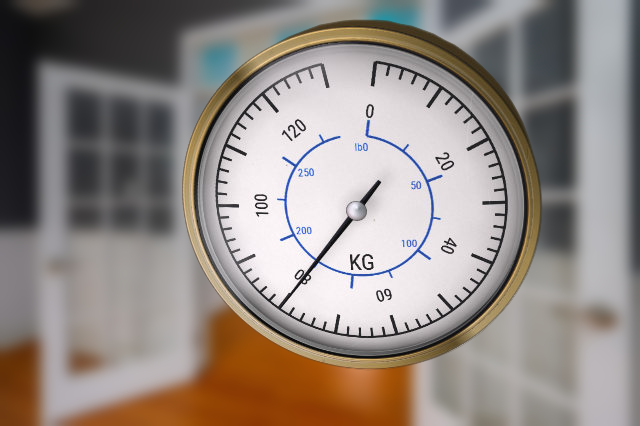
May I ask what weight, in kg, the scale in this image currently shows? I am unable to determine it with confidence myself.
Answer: 80 kg
